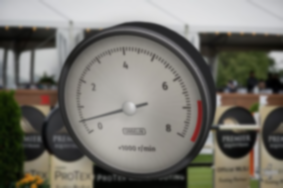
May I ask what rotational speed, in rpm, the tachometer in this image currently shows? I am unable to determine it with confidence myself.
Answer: 500 rpm
